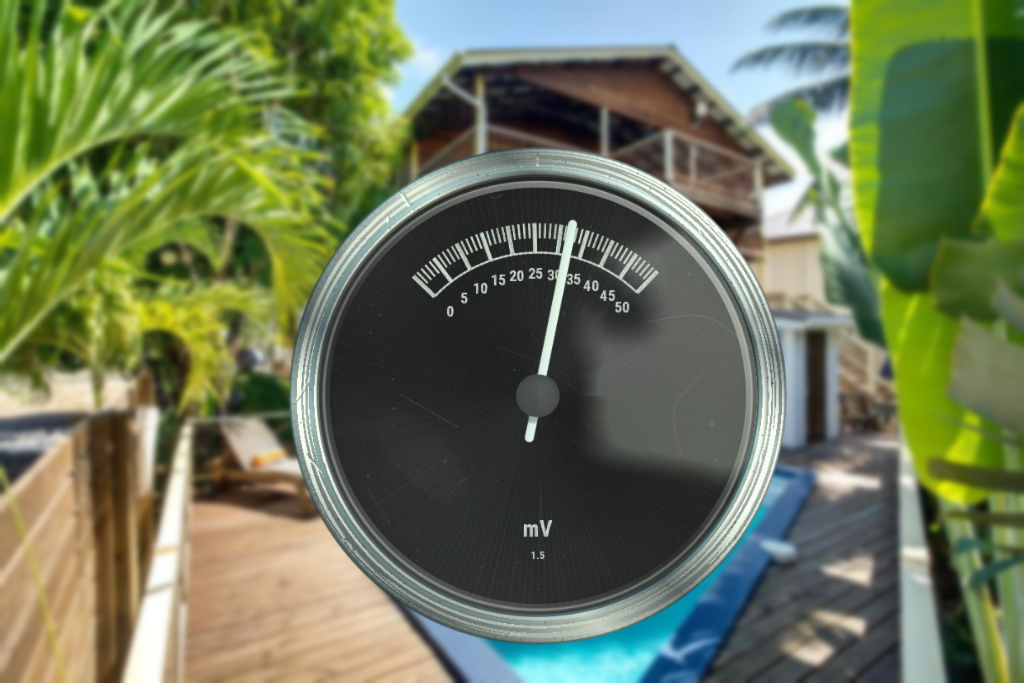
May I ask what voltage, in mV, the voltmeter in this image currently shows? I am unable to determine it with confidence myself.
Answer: 32 mV
